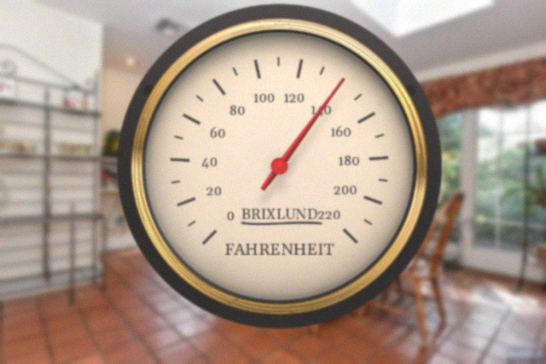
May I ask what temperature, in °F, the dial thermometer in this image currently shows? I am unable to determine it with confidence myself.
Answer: 140 °F
